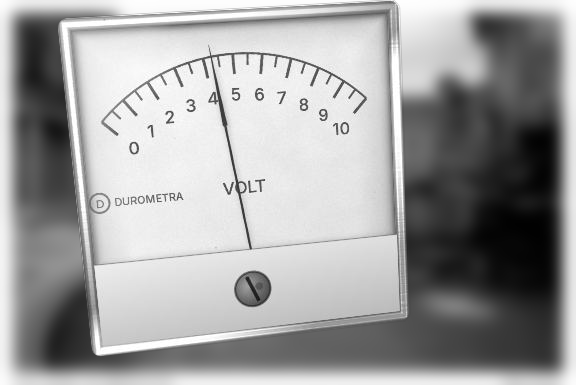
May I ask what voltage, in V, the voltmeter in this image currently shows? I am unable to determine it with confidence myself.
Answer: 4.25 V
